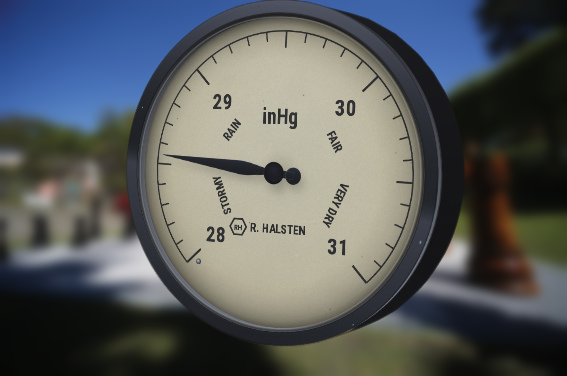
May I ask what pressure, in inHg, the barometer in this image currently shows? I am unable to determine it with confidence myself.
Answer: 28.55 inHg
